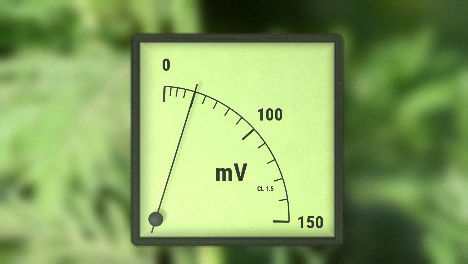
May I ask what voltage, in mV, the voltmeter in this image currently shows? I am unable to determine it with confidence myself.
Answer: 50 mV
